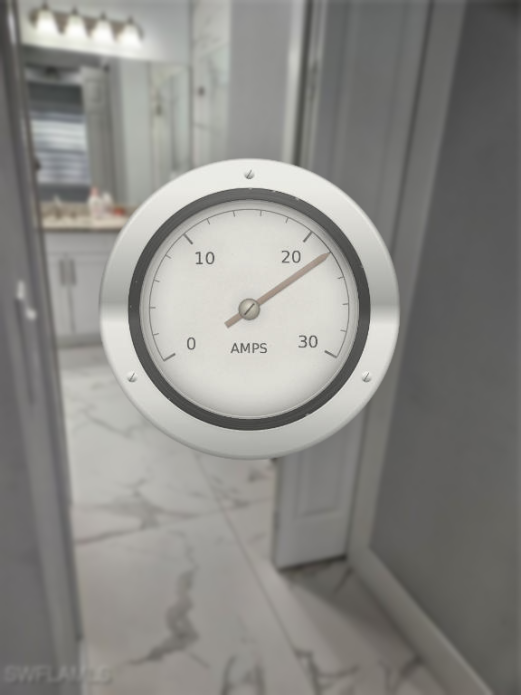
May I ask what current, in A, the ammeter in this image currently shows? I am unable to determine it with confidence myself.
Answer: 22 A
